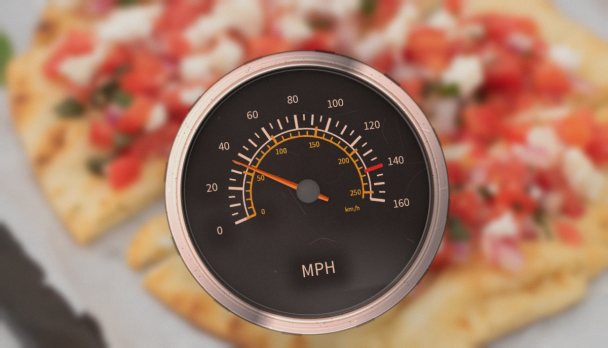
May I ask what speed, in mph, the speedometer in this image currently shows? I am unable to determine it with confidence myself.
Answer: 35 mph
